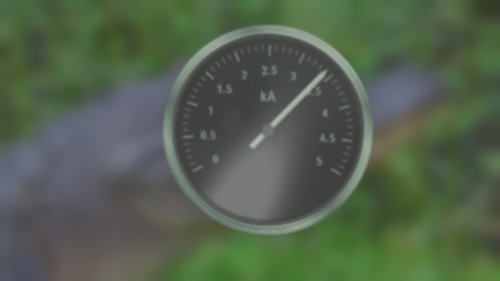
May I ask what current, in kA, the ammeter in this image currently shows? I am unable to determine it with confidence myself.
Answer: 3.4 kA
